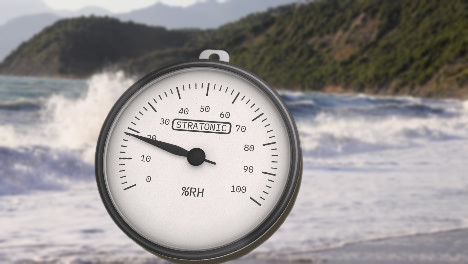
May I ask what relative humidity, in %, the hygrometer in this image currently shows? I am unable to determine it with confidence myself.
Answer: 18 %
